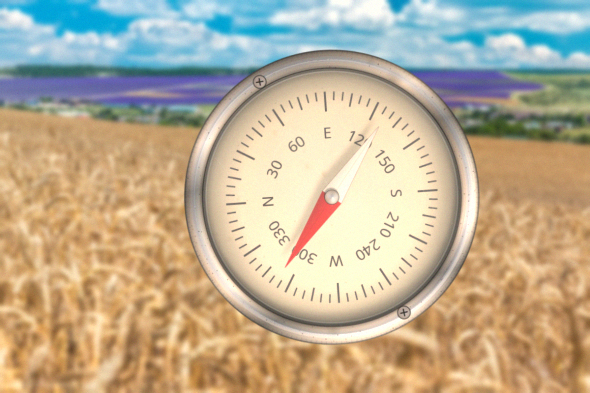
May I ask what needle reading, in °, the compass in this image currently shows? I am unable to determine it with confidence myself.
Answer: 307.5 °
